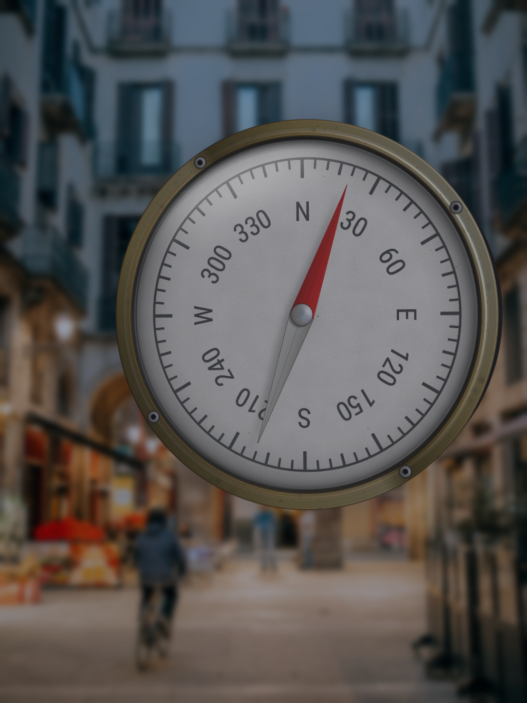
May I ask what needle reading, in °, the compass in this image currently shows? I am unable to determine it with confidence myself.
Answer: 20 °
